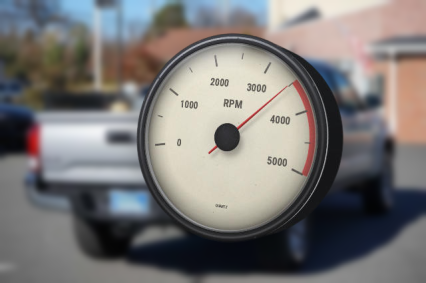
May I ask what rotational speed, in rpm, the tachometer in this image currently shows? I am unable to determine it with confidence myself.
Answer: 3500 rpm
